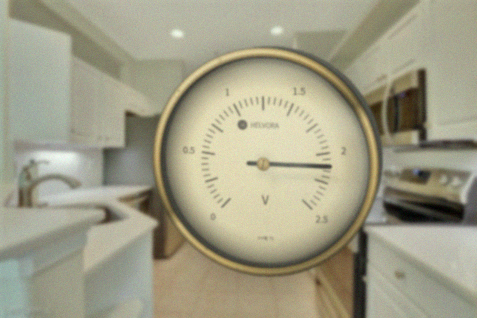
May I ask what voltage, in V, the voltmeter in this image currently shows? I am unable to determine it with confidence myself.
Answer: 2.1 V
